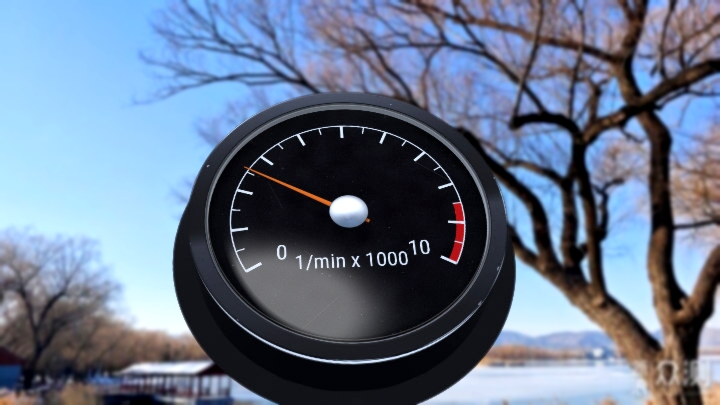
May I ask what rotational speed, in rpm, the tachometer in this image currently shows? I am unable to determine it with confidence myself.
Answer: 2500 rpm
